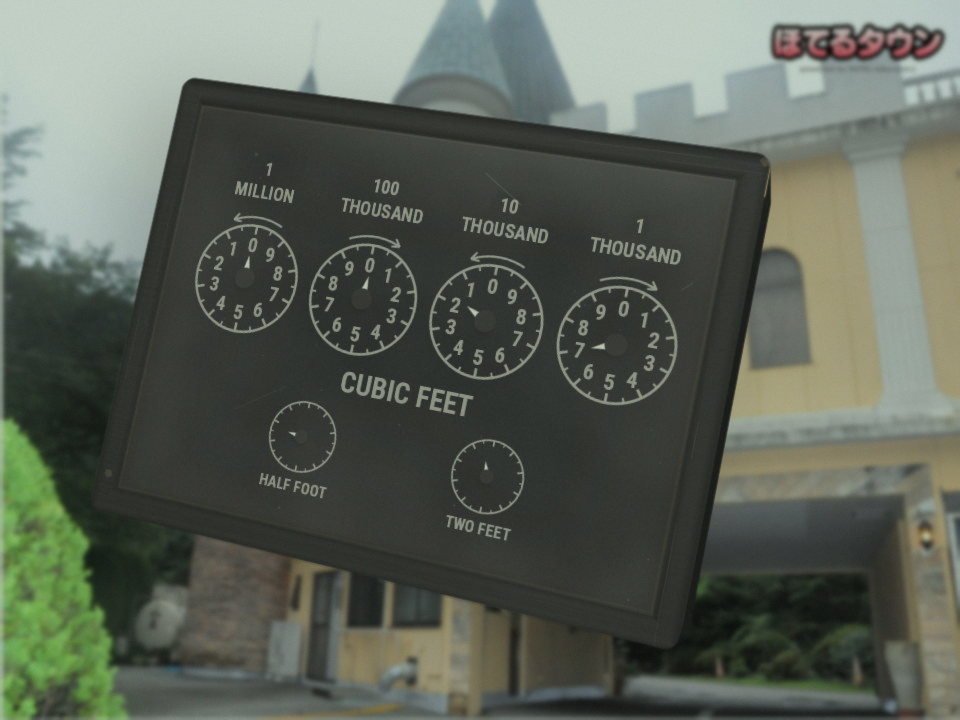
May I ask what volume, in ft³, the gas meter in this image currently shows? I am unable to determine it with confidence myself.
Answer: 1700 ft³
